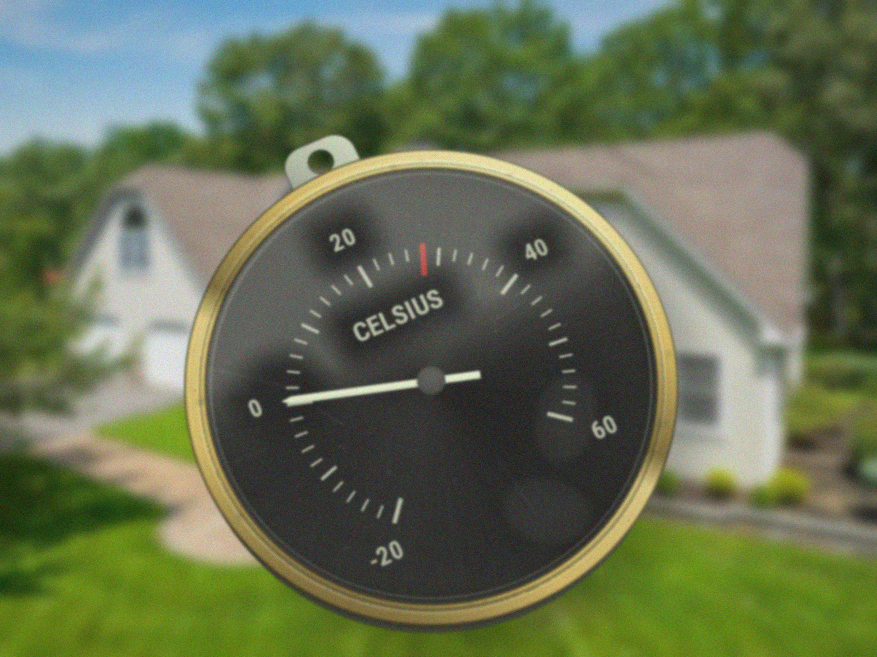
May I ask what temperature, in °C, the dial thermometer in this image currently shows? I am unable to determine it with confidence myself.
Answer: 0 °C
